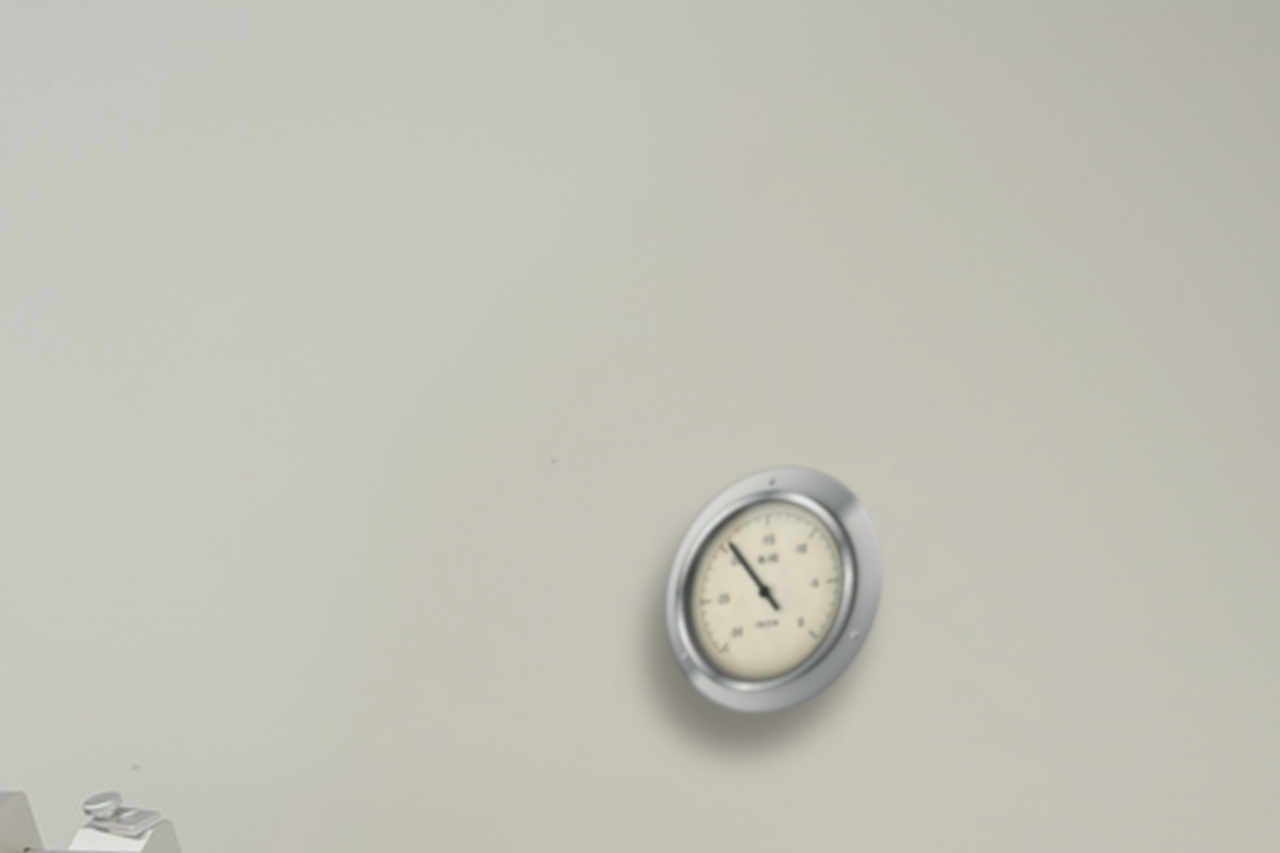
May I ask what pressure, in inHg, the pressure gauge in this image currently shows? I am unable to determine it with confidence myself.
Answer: -19 inHg
